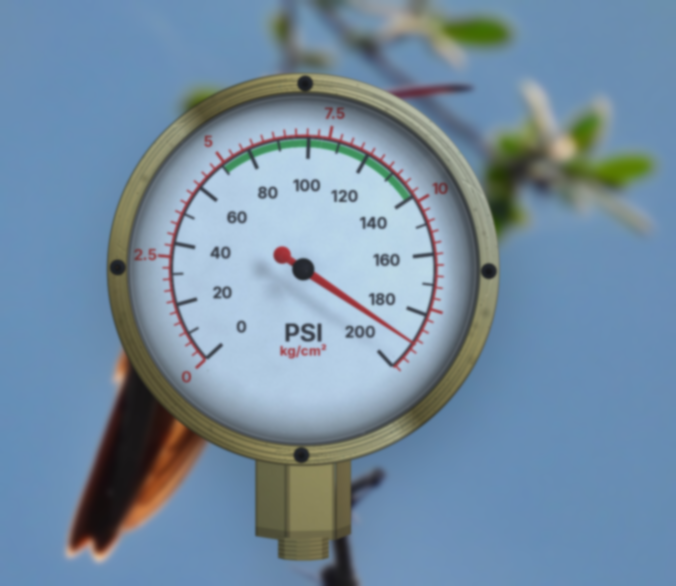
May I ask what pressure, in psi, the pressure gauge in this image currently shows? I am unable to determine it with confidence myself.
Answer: 190 psi
